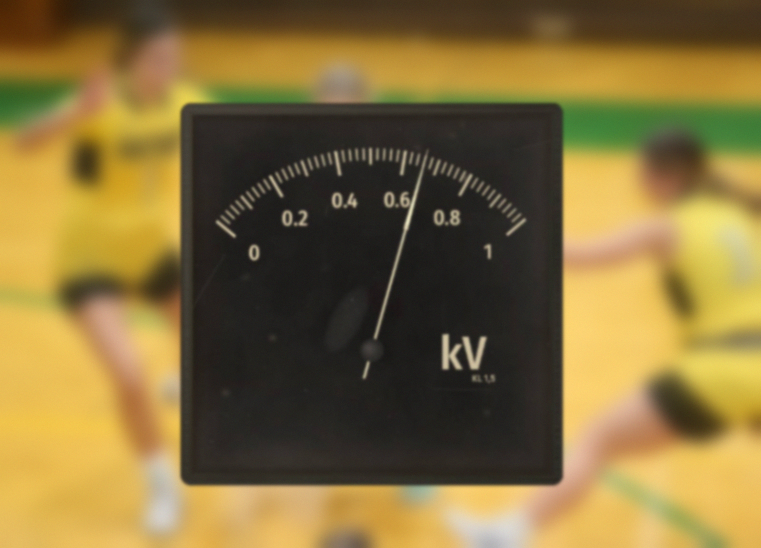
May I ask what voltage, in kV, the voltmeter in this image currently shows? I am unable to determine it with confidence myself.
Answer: 0.66 kV
